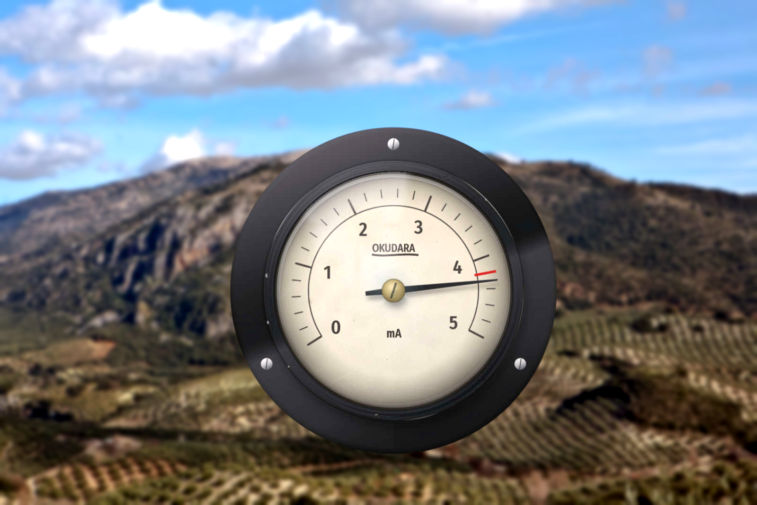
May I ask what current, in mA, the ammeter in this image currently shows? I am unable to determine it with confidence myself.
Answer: 4.3 mA
